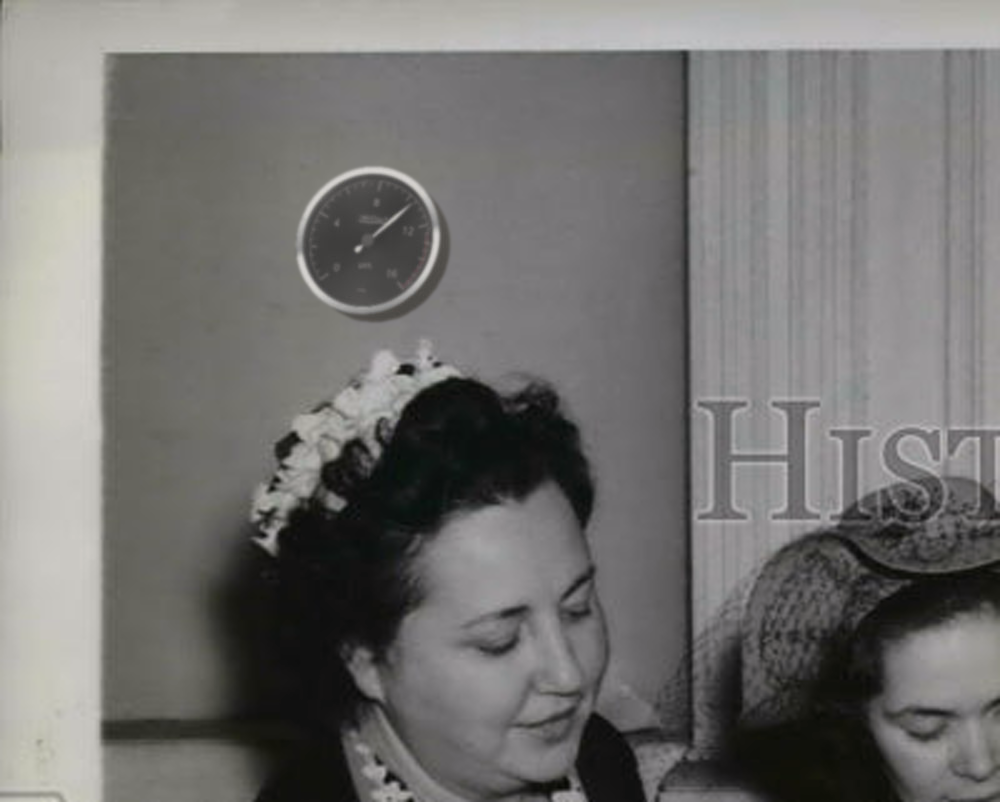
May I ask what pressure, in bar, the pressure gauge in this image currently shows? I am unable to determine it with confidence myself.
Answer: 10.5 bar
